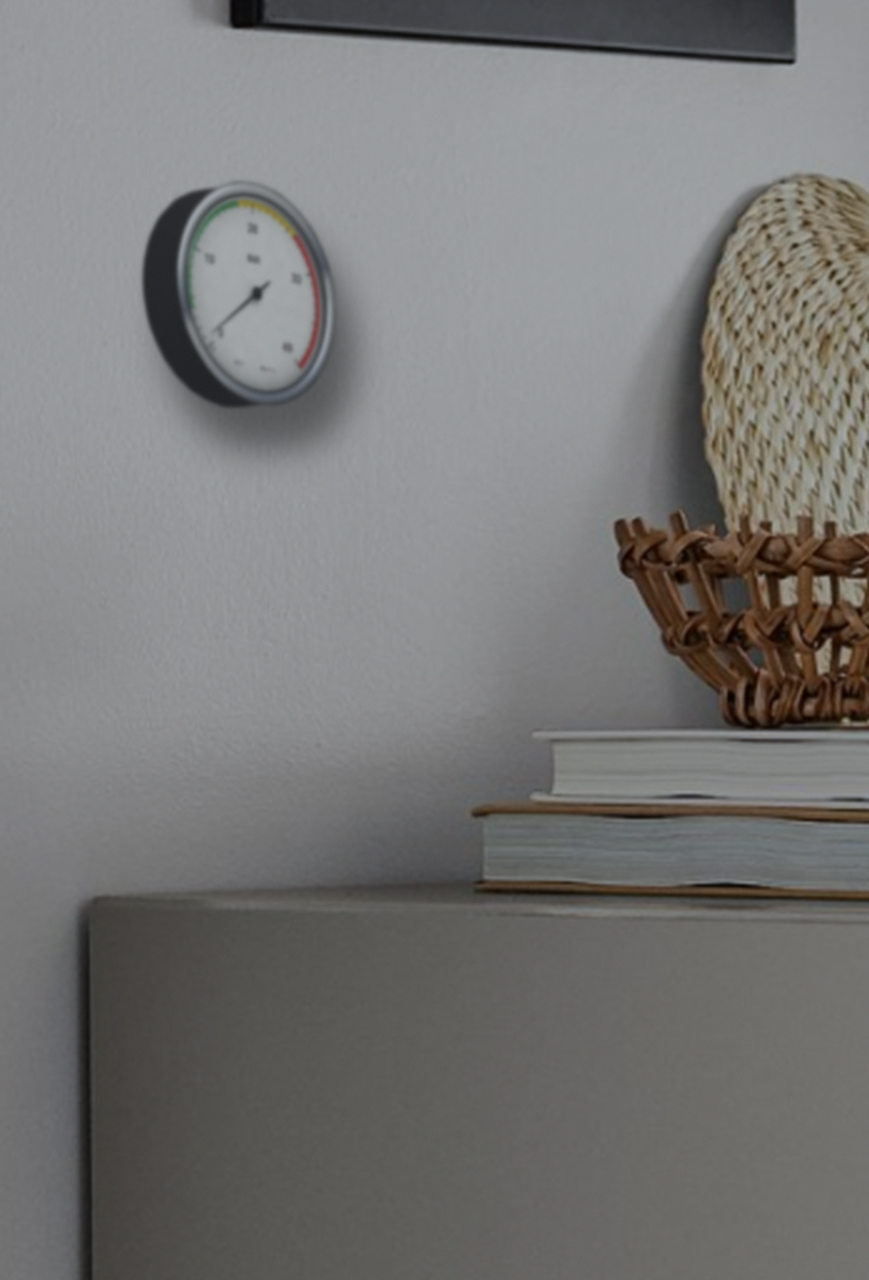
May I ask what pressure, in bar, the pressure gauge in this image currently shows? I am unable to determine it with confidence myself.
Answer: 1 bar
